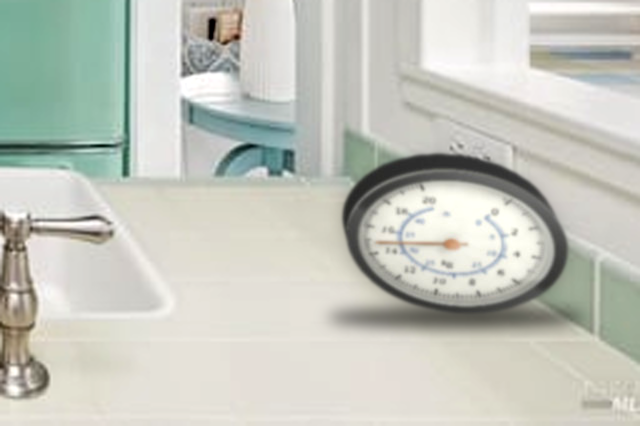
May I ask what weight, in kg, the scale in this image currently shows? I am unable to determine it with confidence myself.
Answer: 15 kg
